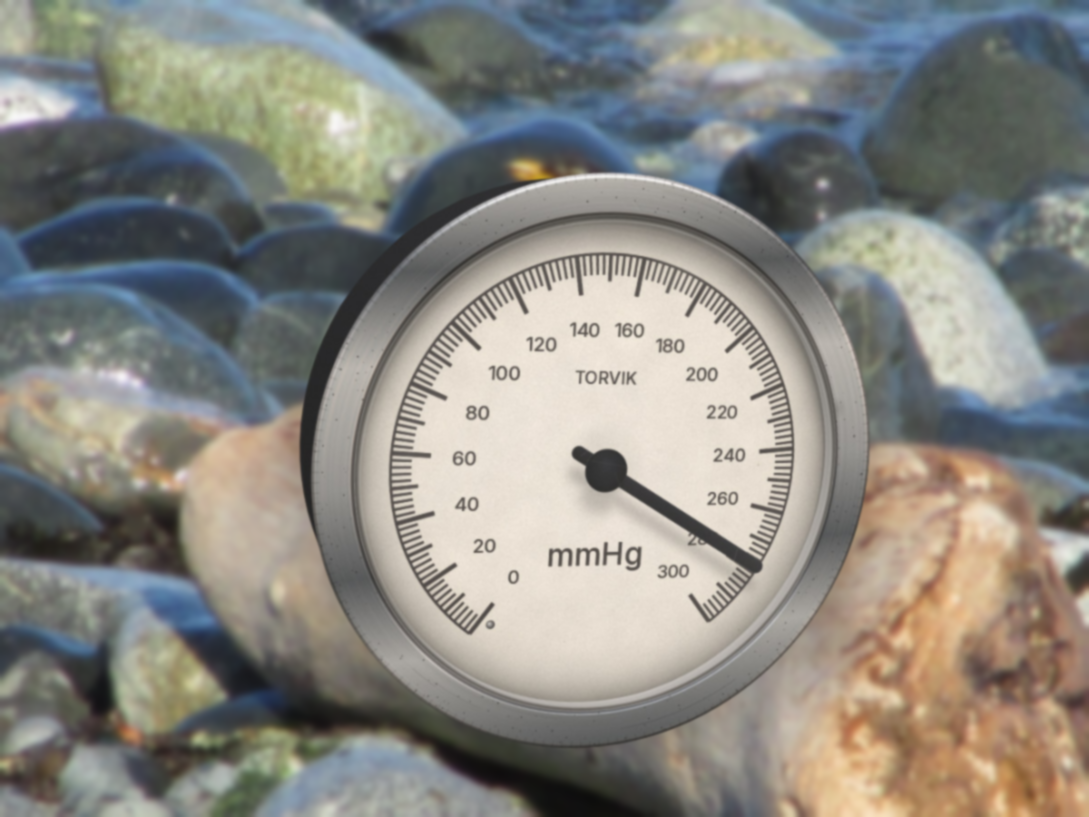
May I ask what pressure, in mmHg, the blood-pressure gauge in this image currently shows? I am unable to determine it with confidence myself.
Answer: 278 mmHg
